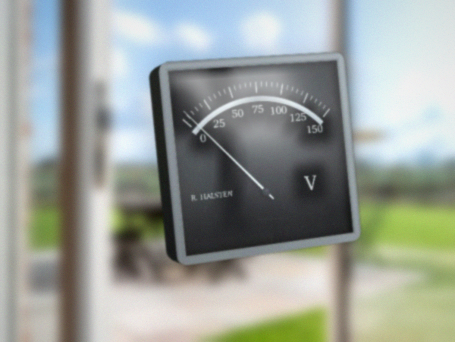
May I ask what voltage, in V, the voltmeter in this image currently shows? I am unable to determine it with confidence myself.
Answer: 5 V
